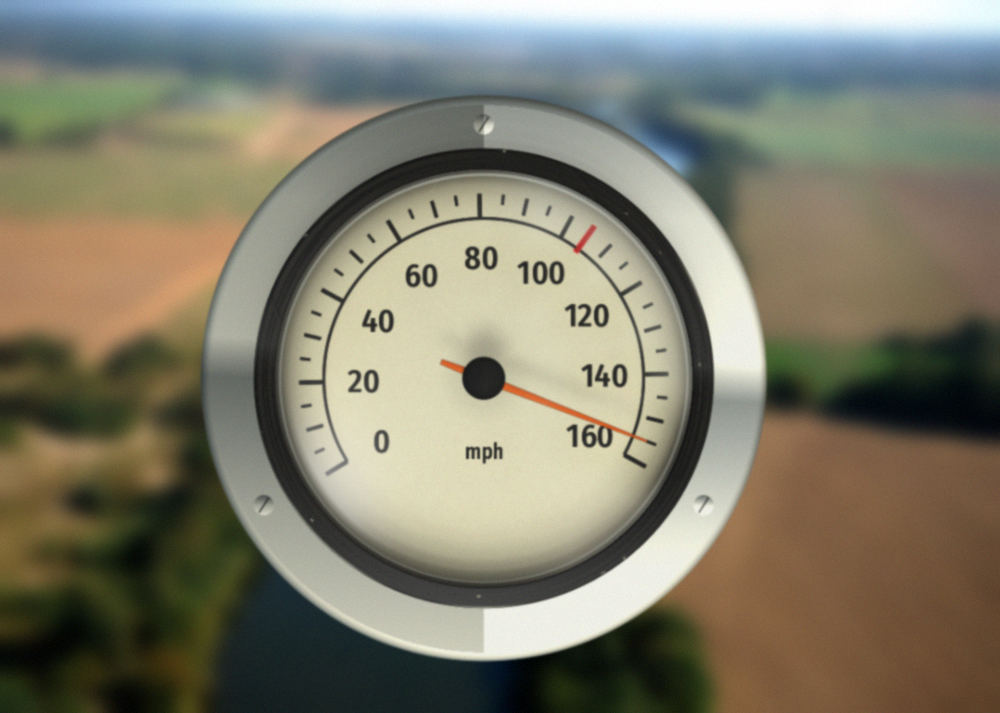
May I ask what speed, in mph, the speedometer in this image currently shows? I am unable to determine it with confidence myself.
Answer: 155 mph
